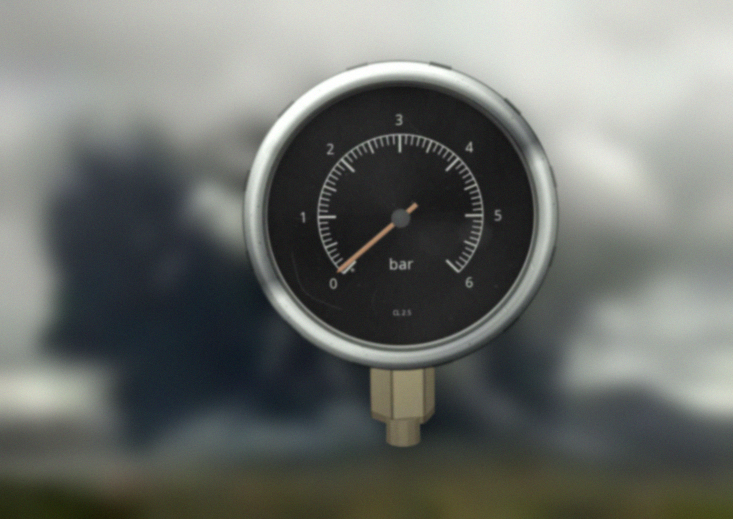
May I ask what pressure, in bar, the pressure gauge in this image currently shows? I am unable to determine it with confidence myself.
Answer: 0.1 bar
